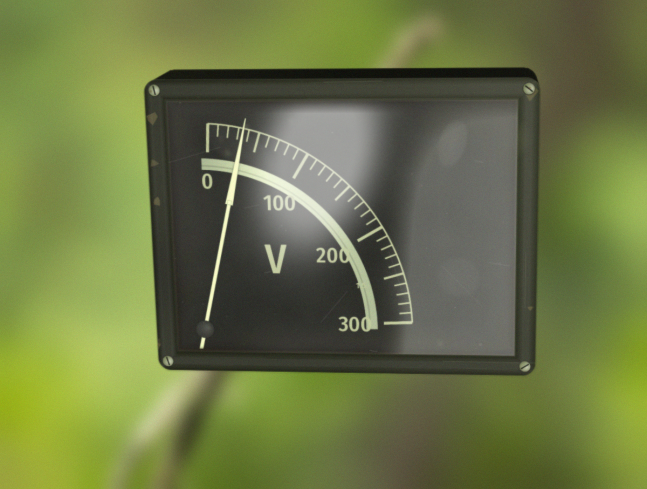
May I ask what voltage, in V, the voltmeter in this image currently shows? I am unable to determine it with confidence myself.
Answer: 35 V
